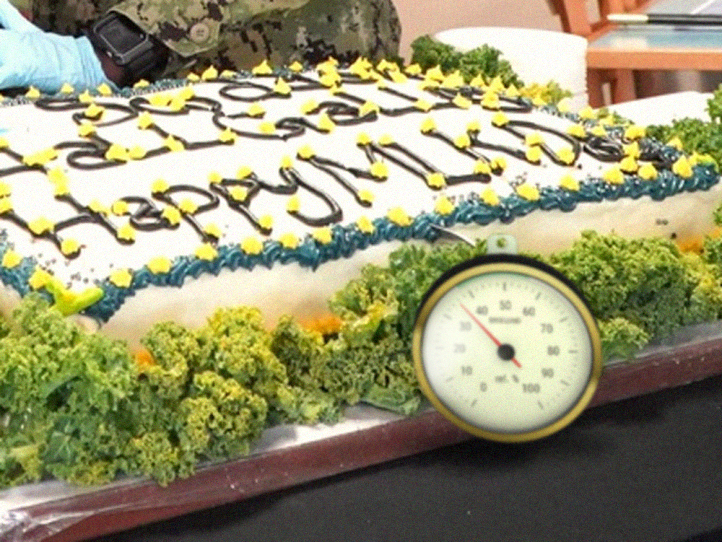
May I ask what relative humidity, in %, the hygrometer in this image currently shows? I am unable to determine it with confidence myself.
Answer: 36 %
